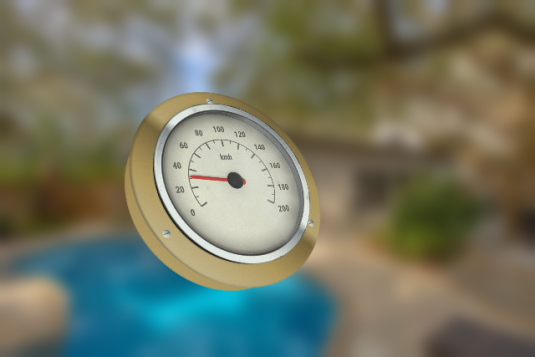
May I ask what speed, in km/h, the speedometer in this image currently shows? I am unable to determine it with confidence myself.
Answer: 30 km/h
